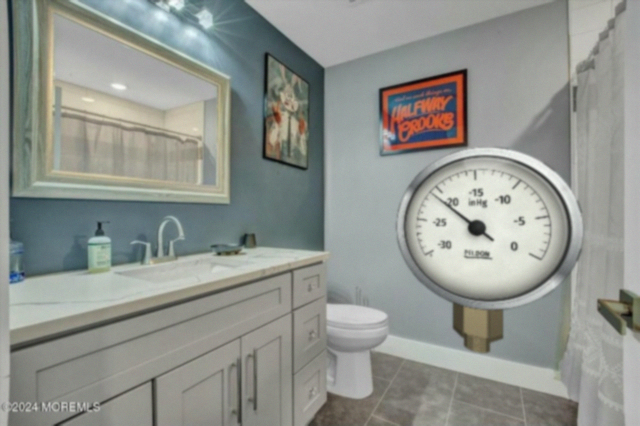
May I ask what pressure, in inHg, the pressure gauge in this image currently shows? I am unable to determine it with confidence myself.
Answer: -21 inHg
